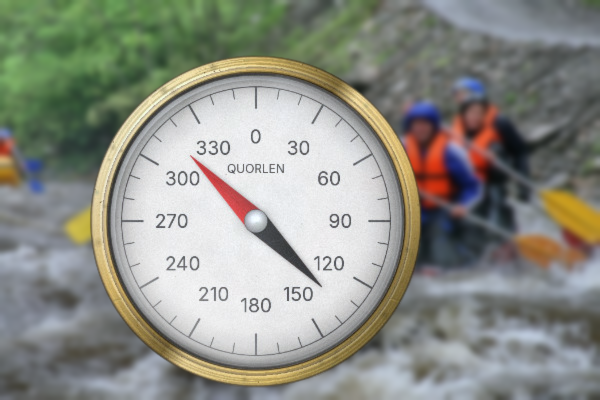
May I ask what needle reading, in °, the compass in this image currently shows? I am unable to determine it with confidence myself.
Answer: 315 °
